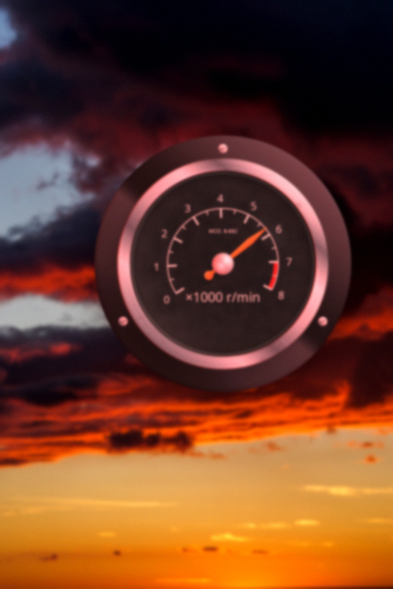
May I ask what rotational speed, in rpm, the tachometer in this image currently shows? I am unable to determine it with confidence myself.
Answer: 5750 rpm
